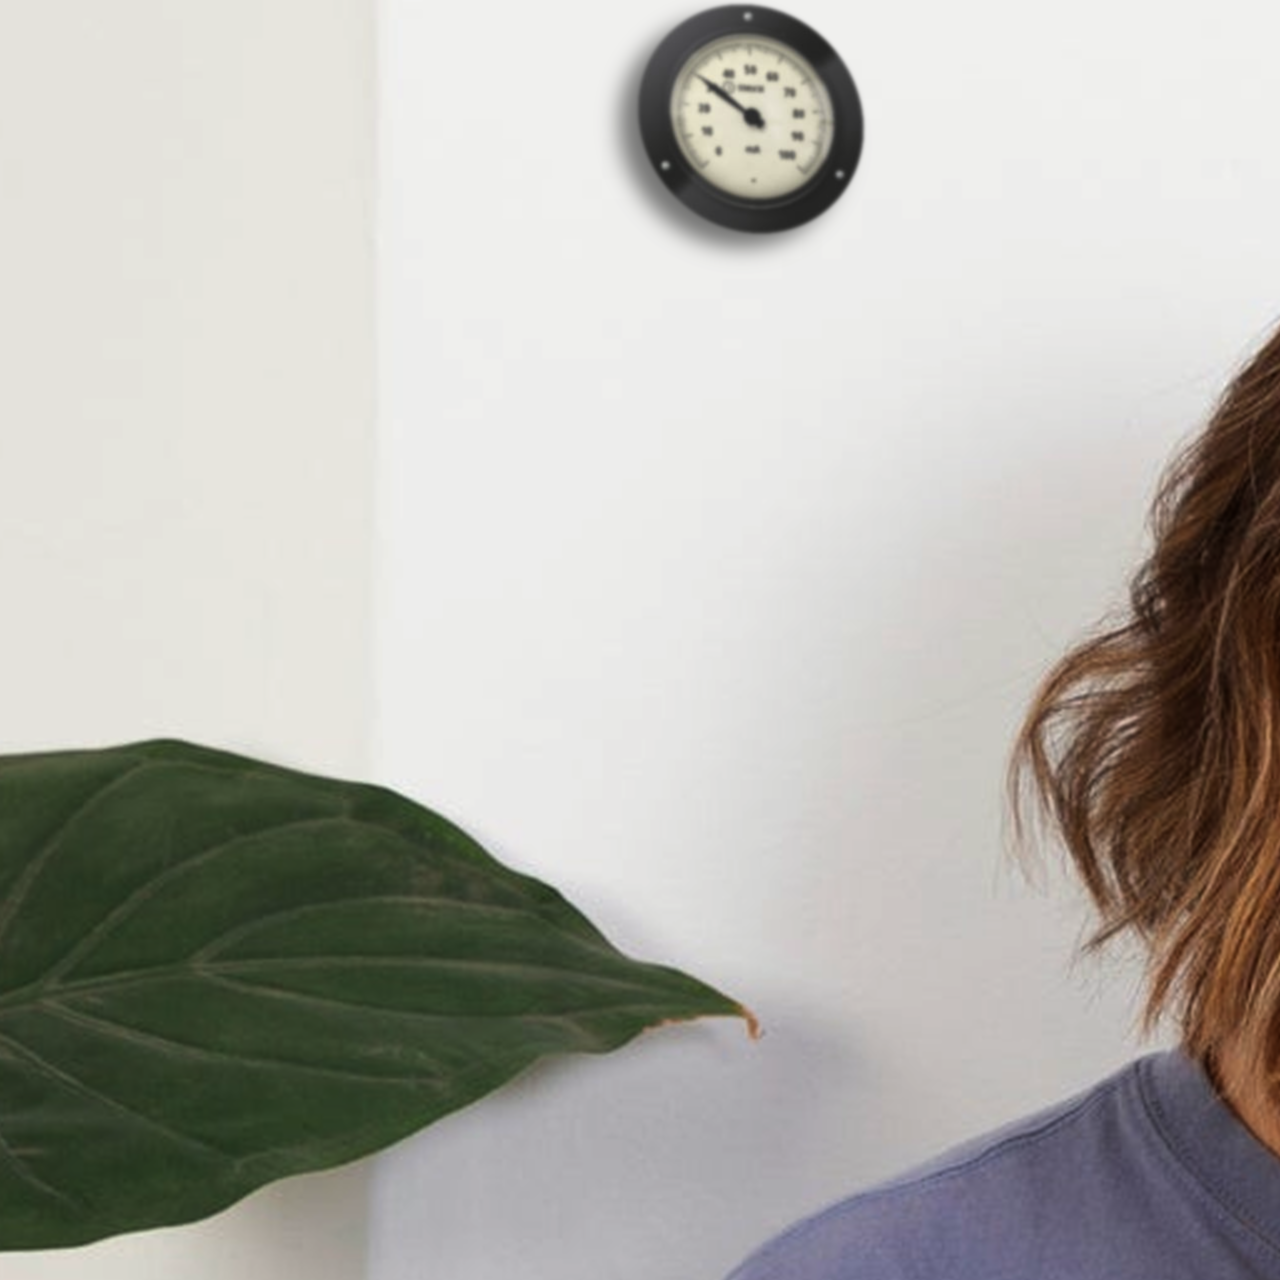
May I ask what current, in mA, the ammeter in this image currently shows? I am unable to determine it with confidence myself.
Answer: 30 mA
